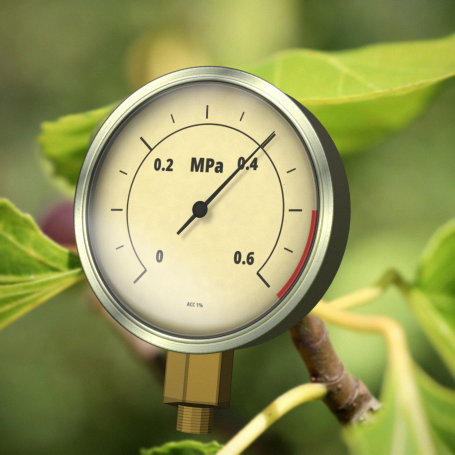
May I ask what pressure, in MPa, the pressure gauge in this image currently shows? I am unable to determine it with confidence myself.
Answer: 0.4 MPa
